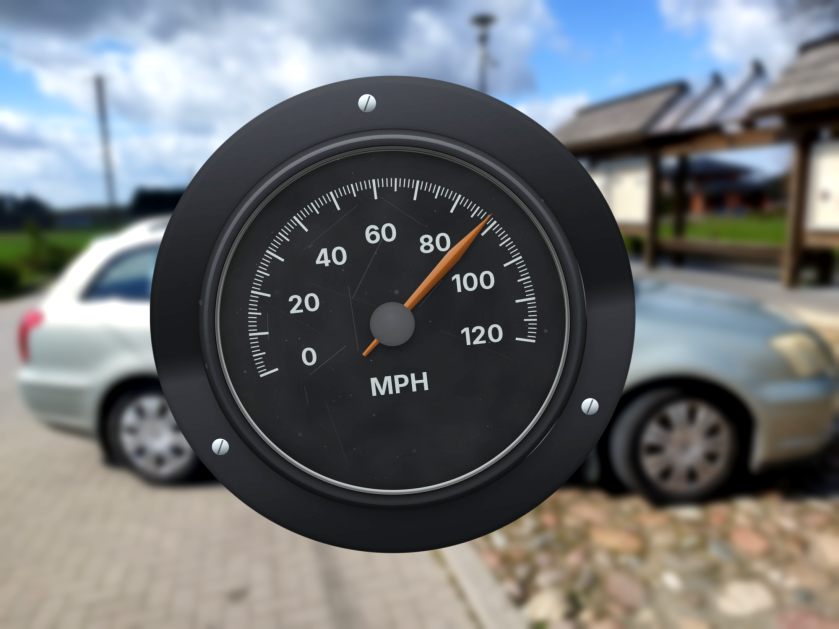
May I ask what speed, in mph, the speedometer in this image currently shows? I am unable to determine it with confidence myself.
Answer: 88 mph
